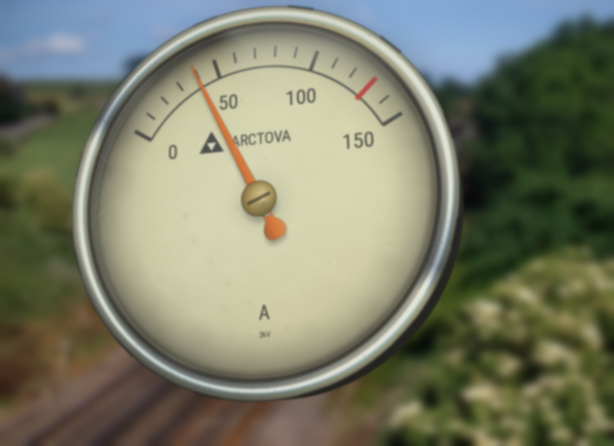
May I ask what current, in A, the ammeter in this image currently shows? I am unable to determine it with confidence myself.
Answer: 40 A
